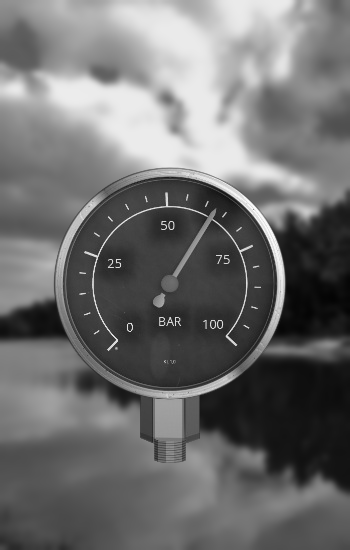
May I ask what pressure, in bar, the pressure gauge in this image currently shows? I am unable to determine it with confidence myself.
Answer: 62.5 bar
